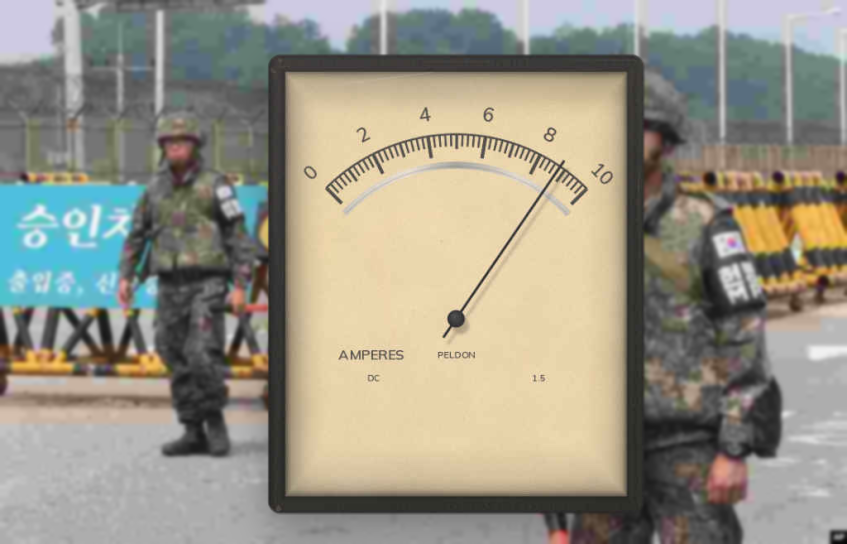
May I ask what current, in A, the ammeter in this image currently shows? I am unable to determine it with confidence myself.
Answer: 8.8 A
